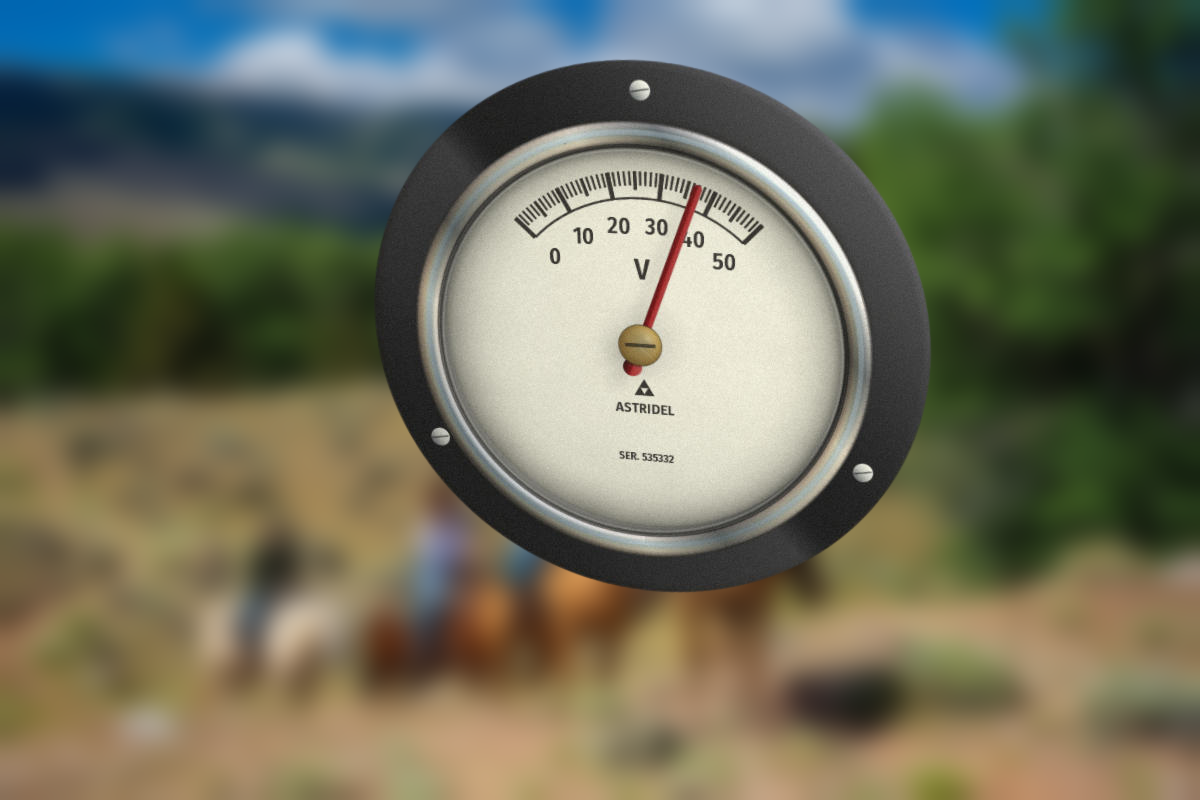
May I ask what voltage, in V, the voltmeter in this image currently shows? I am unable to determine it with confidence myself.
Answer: 37 V
